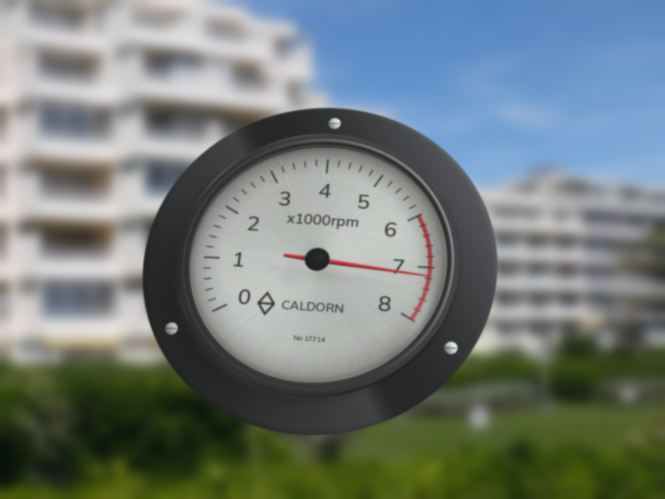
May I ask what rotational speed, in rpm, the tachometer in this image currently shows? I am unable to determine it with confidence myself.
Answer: 7200 rpm
